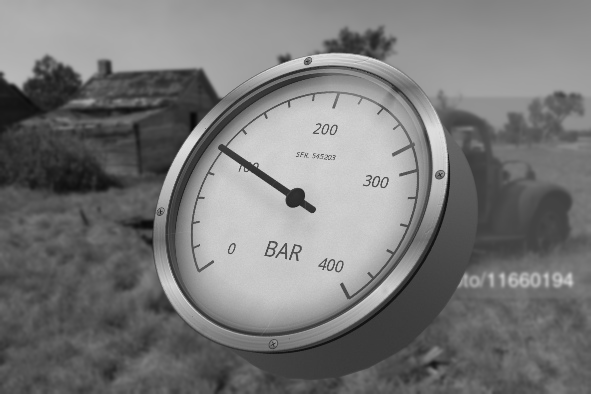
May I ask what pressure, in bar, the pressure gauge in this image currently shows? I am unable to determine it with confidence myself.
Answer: 100 bar
